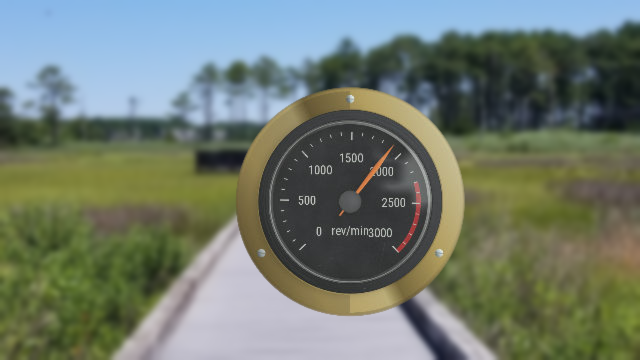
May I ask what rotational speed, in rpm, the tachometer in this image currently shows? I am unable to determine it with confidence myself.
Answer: 1900 rpm
